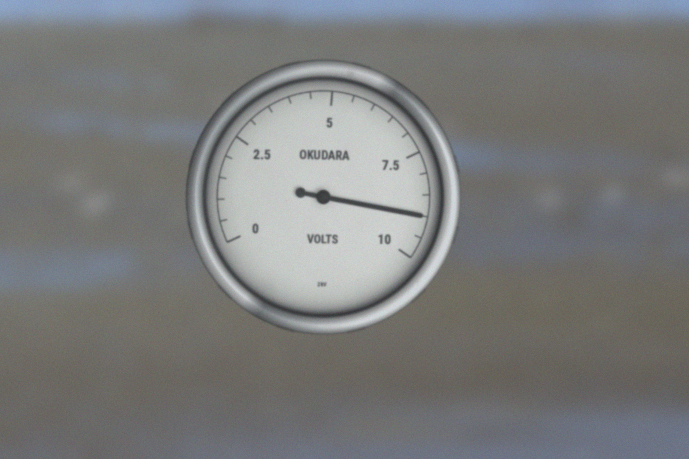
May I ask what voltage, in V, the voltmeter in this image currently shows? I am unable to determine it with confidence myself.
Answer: 9 V
